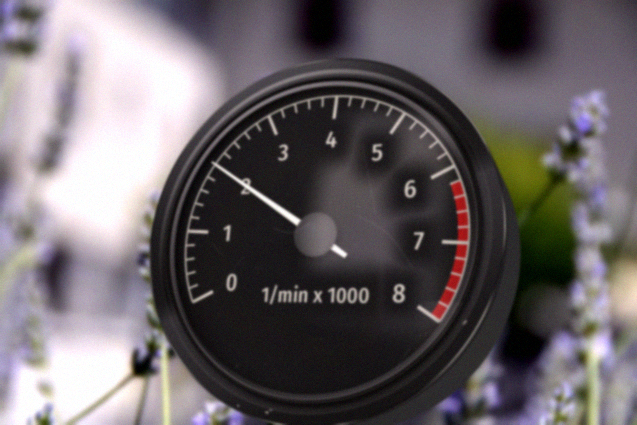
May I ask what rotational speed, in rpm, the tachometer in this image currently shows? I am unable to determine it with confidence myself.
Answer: 2000 rpm
